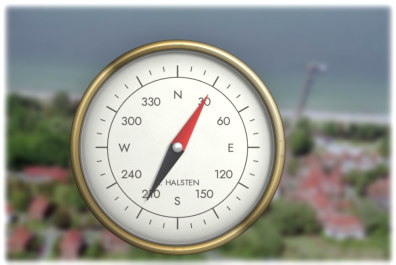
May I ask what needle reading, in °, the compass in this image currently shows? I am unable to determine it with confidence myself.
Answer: 30 °
